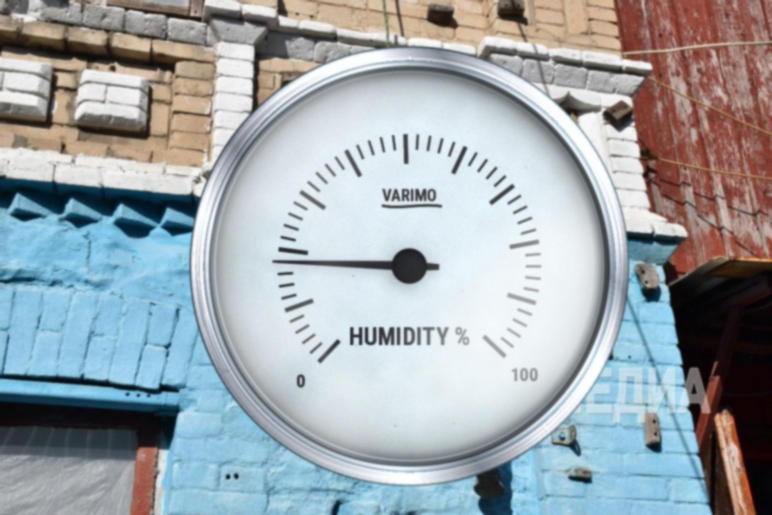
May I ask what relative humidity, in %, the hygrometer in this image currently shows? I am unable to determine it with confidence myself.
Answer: 18 %
